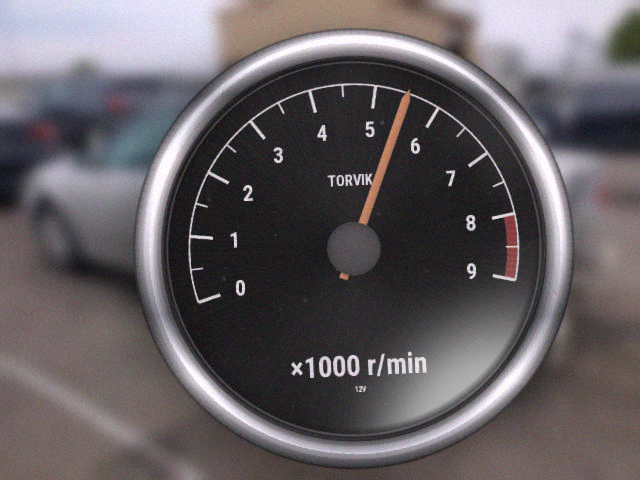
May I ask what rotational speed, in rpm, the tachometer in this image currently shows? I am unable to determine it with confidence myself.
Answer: 5500 rpm
